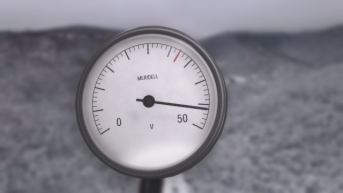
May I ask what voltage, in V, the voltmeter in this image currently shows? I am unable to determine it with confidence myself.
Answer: 46 V
